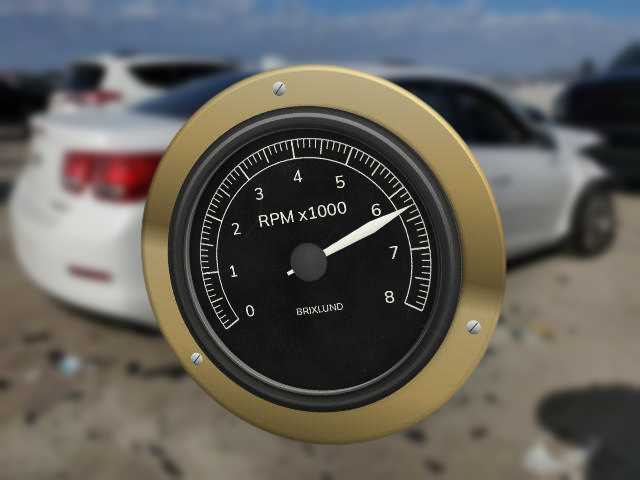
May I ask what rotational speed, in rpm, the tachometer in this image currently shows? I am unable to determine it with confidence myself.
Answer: 6300 rpm
